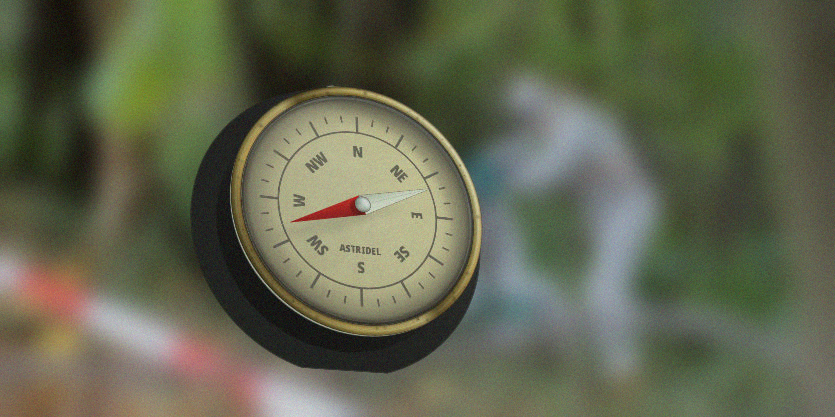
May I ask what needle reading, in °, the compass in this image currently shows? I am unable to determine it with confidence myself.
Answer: 250 °
